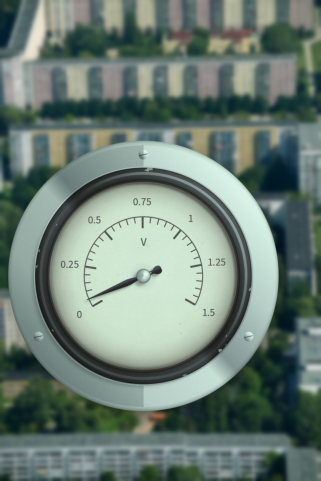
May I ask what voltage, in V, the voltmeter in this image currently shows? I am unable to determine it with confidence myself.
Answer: 0.05 V
